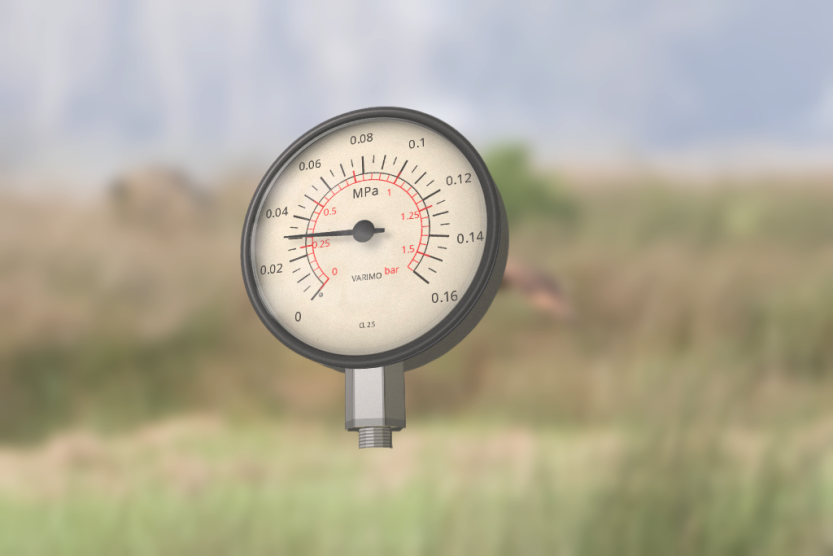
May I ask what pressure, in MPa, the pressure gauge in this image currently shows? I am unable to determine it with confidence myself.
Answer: 0.03 MPa
